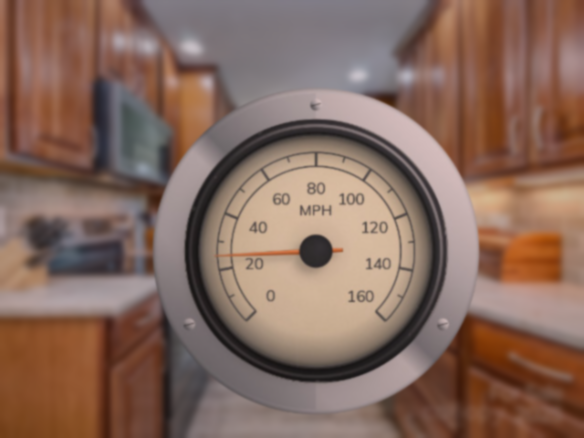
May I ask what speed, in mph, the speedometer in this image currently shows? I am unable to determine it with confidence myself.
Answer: 25 mph
